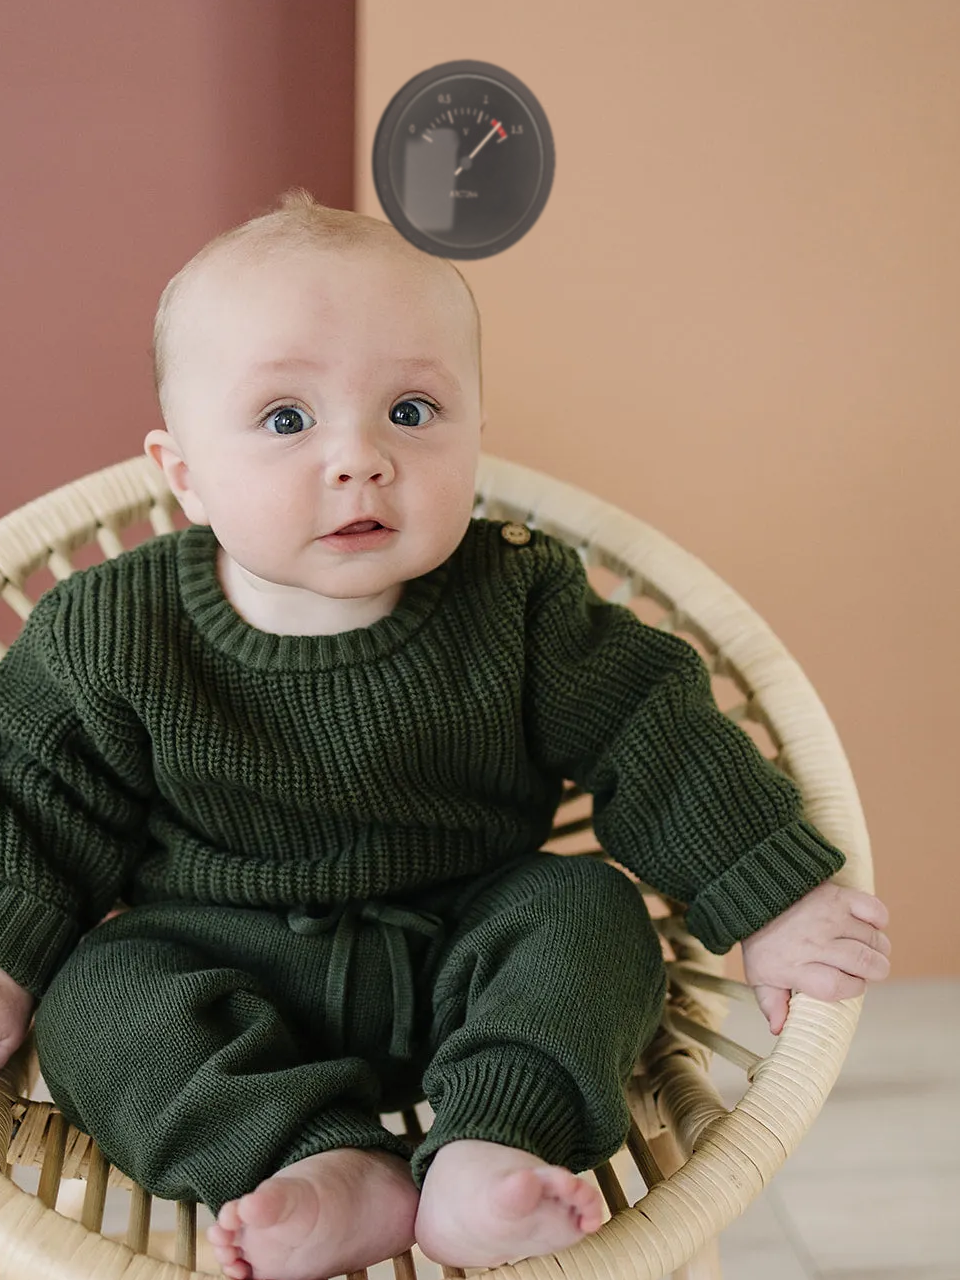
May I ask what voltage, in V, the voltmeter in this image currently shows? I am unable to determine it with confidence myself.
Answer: 1.3 V
